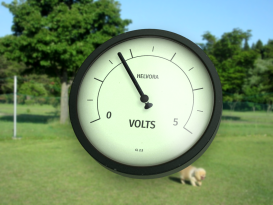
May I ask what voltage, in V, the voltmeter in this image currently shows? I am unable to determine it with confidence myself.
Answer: 1.75 V
